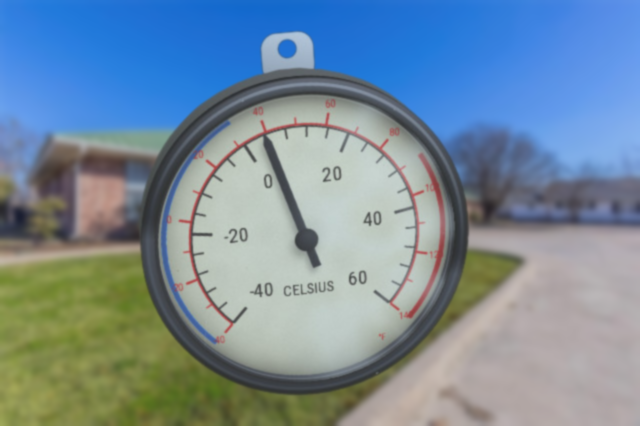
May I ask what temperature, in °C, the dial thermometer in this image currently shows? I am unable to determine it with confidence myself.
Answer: 4 °C
